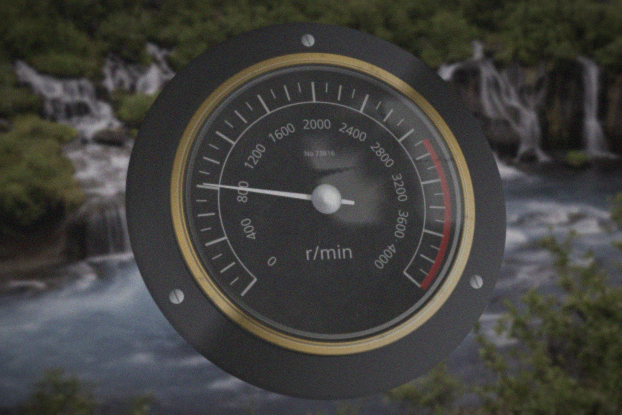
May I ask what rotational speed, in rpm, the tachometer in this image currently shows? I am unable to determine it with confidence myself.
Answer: 800 rpm
